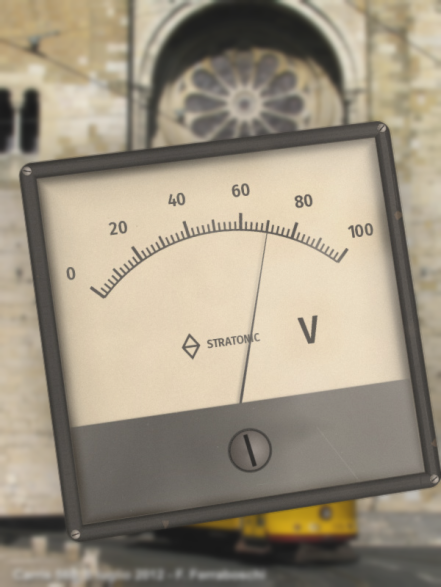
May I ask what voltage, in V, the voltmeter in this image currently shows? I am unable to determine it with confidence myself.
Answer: 70 V
